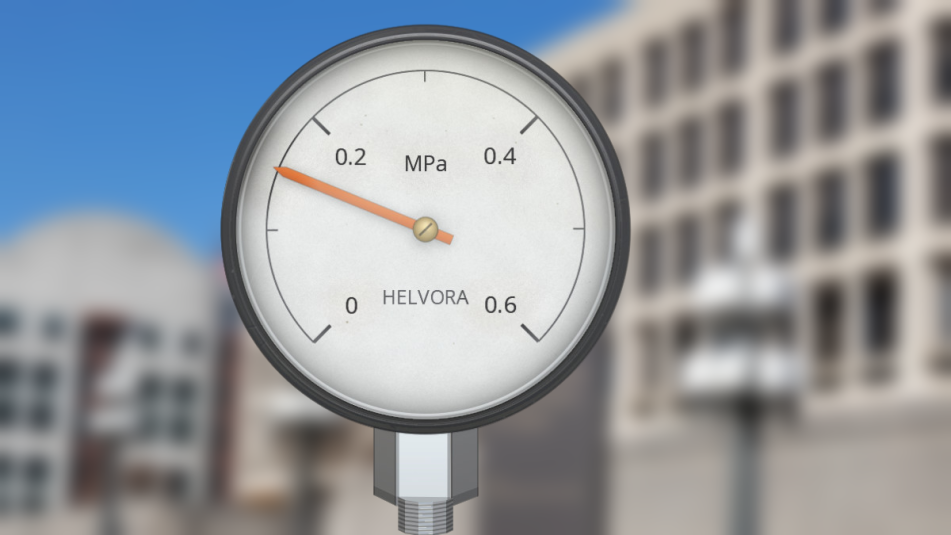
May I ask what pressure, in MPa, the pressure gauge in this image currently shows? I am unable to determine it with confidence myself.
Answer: 0.15 MPa
